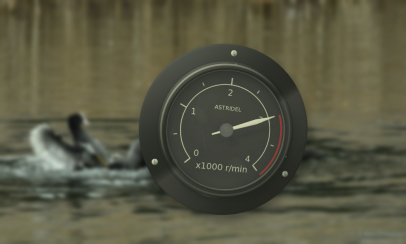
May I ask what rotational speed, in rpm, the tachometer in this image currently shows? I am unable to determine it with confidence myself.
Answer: 3000 rpm
